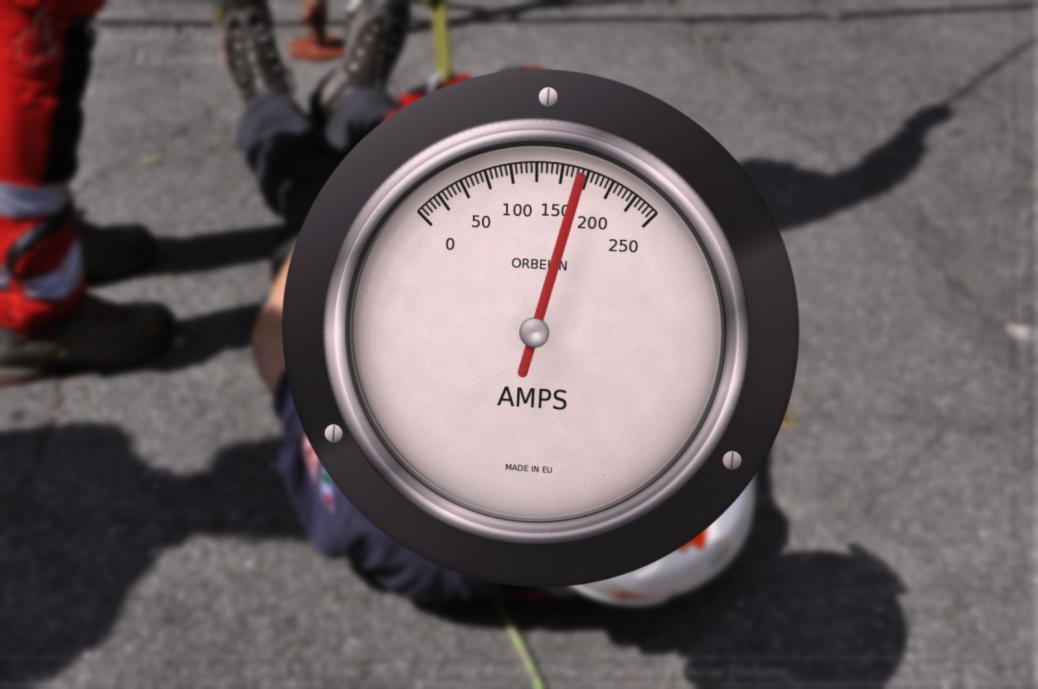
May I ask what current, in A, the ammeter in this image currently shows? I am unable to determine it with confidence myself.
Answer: 170 A
